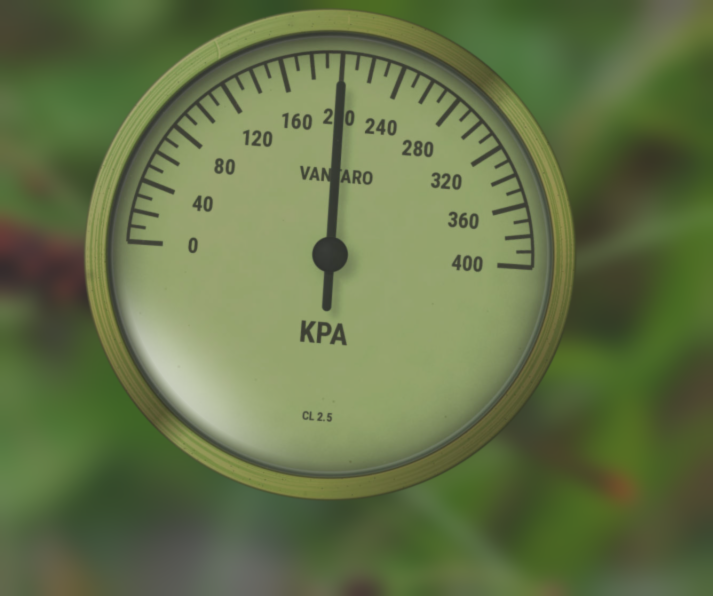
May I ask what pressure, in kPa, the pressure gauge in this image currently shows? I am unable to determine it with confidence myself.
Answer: 200 kPa
